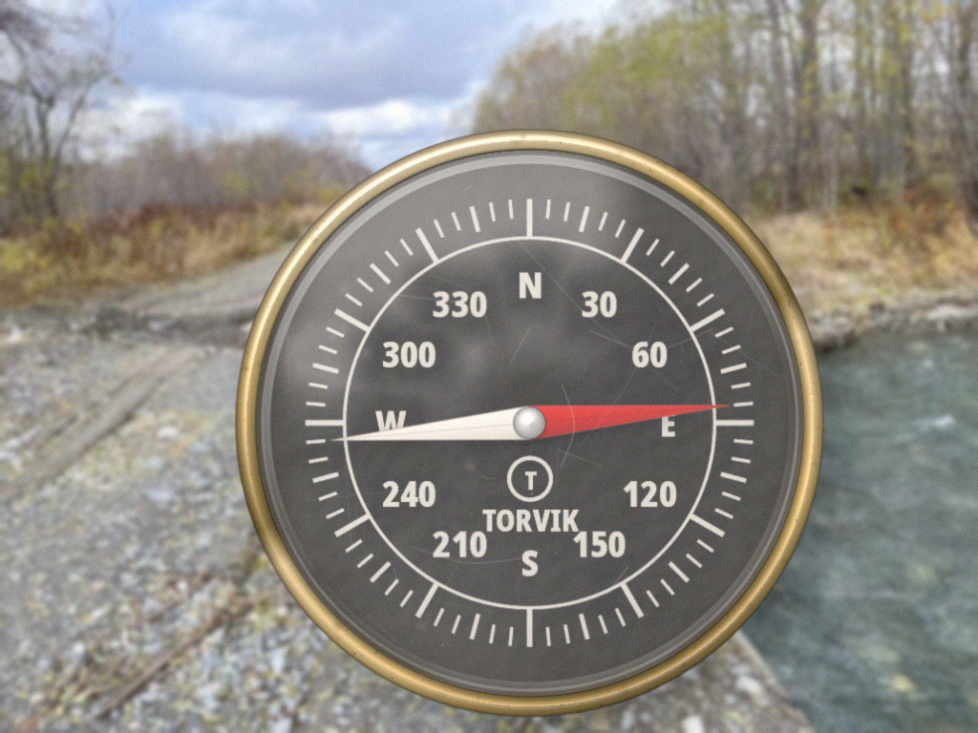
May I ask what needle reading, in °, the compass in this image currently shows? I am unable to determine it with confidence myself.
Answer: 85 °
